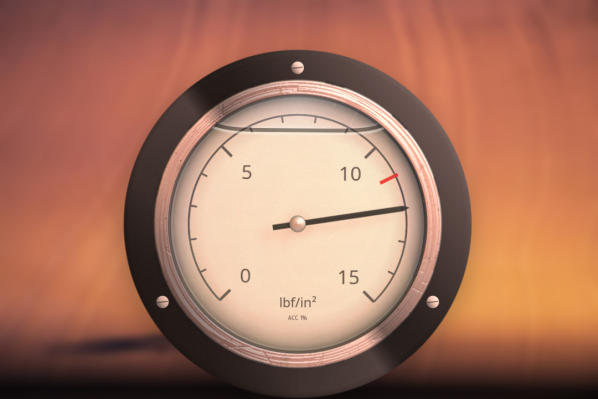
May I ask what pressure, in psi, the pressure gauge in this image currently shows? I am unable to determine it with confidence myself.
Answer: 12 psi
